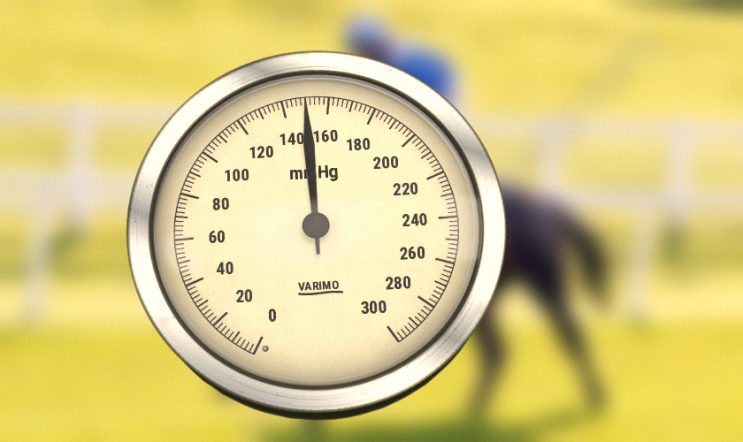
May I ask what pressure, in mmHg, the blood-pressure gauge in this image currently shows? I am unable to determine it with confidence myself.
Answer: 150 mmHg
